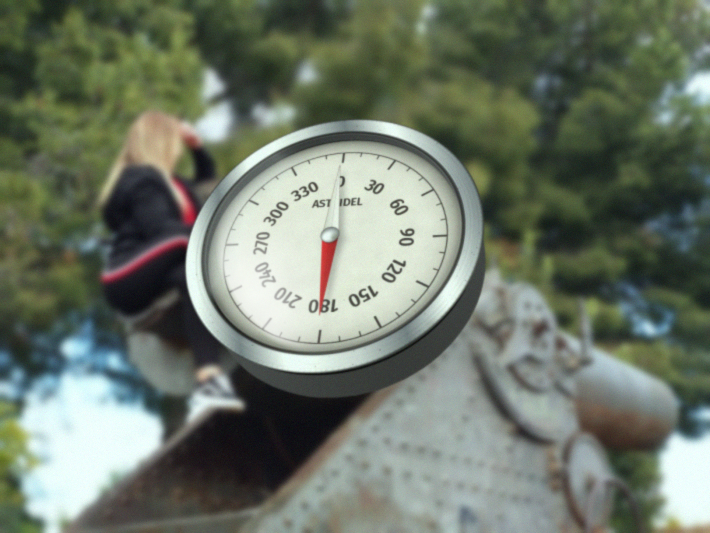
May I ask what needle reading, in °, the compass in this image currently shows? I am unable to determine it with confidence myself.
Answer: 180 °
